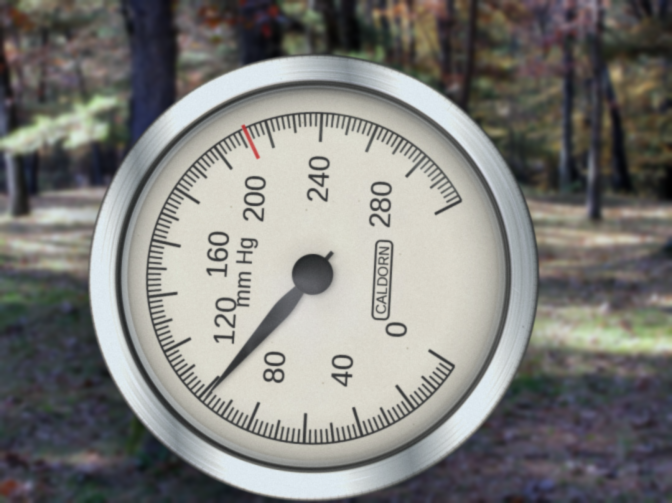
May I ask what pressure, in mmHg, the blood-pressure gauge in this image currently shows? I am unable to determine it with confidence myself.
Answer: 98 mmHg
